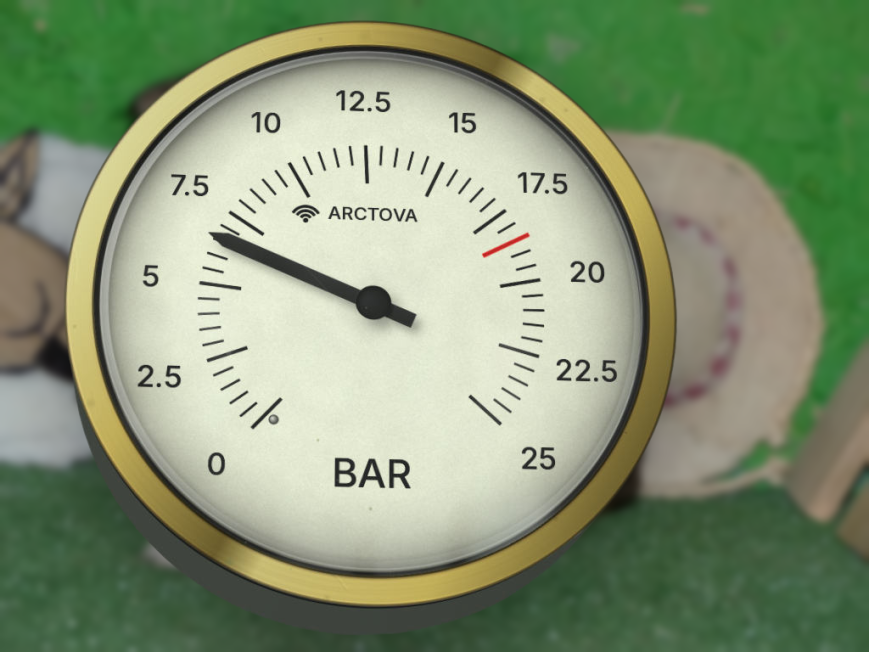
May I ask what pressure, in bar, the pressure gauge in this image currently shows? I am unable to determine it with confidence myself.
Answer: 6.5 bar
